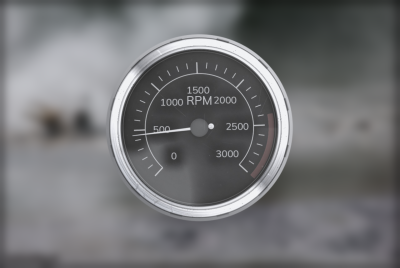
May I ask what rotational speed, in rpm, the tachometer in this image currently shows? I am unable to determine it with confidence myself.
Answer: 450 rpm
